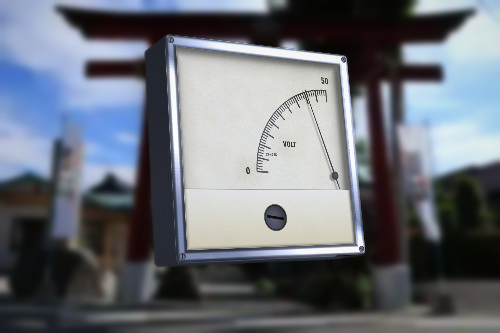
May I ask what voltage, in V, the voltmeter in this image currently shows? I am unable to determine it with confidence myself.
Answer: 40 V
